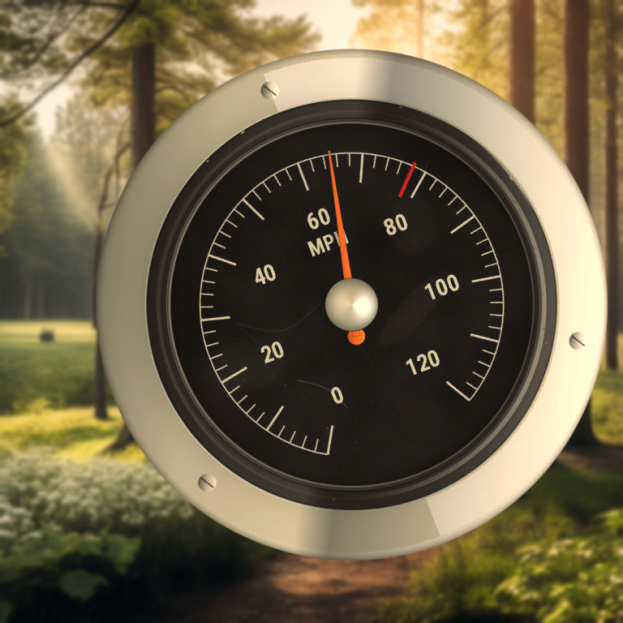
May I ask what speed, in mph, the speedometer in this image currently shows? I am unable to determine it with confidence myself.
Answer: 65 mph
